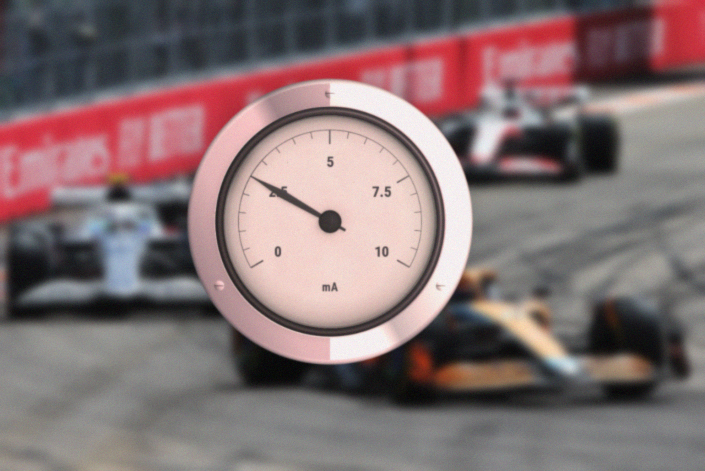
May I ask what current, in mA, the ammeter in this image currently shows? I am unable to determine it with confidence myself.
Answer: 2.5 mA
